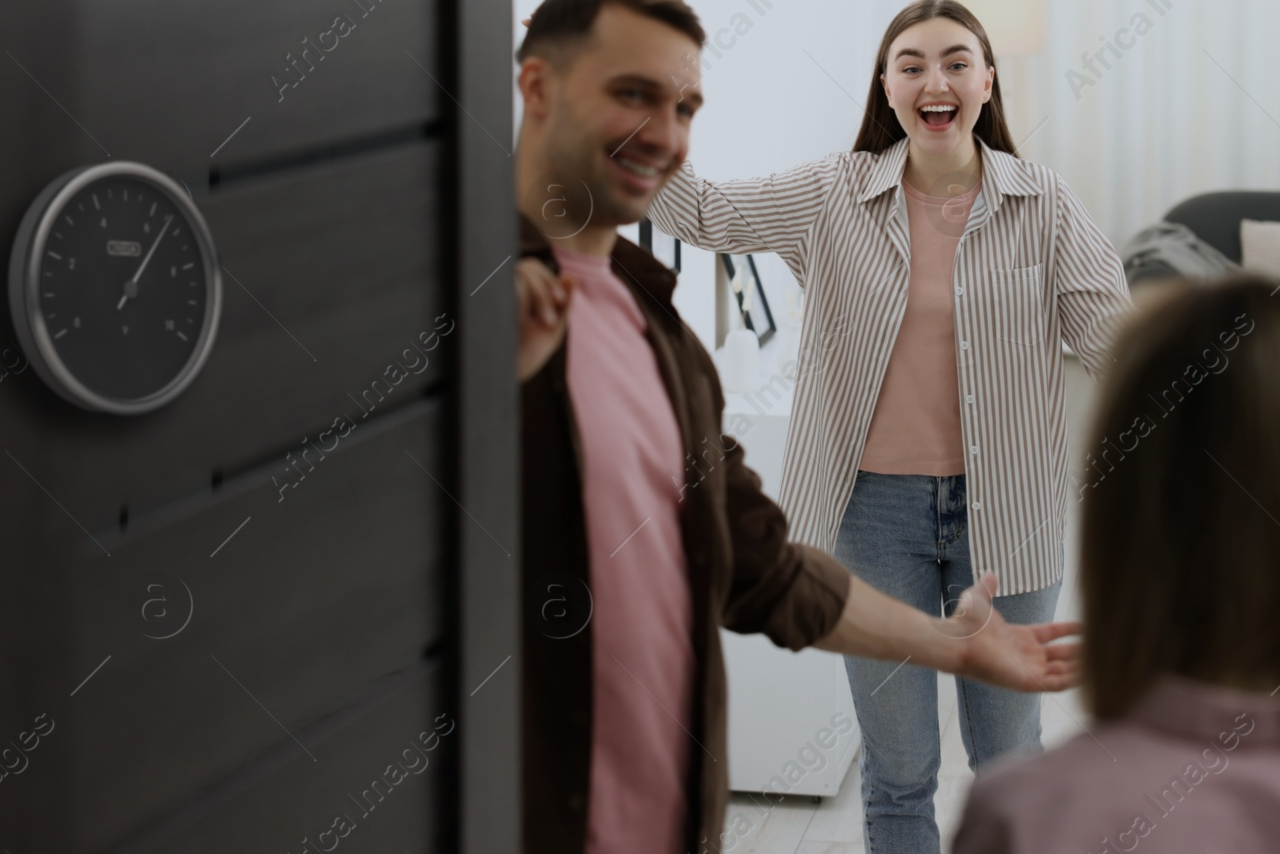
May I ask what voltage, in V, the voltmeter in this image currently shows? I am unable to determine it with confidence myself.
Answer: 6.5 V
